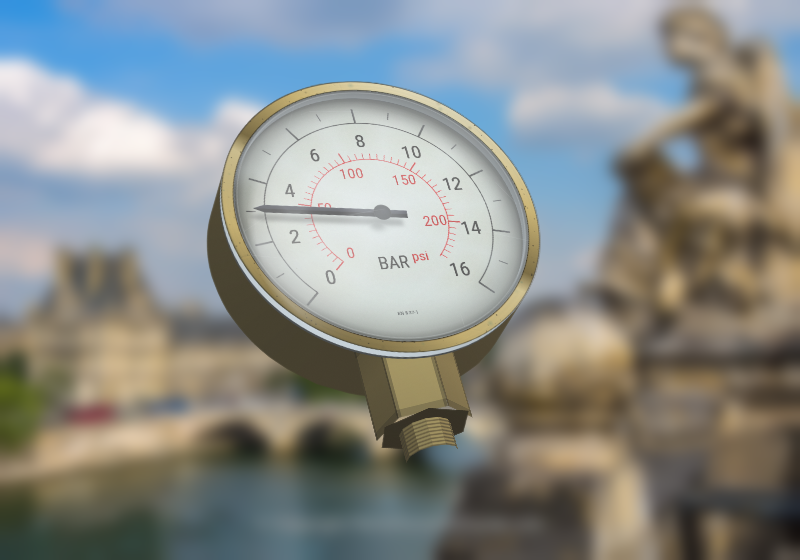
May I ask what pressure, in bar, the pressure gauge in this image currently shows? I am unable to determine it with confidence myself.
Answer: 3 bar
